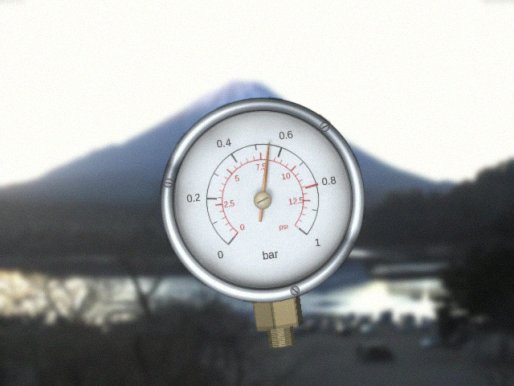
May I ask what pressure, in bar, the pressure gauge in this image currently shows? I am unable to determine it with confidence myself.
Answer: 0.55 bar
